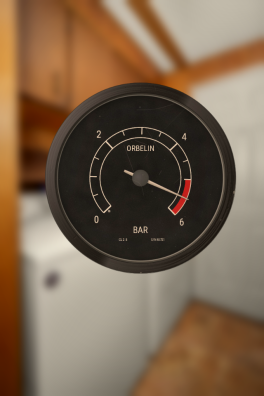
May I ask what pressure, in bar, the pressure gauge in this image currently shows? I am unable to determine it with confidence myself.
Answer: 5.5 bar
